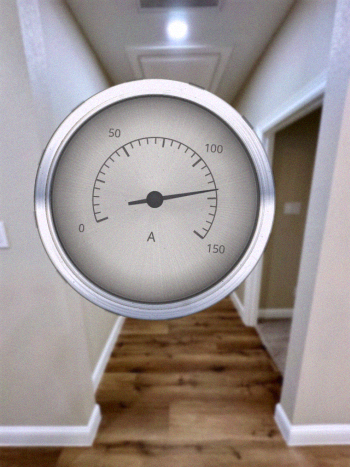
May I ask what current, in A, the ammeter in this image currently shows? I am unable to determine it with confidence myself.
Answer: 120 A
